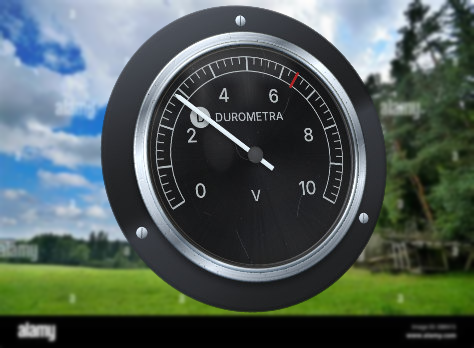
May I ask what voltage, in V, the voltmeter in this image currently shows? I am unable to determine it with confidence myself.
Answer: 2.8 V
